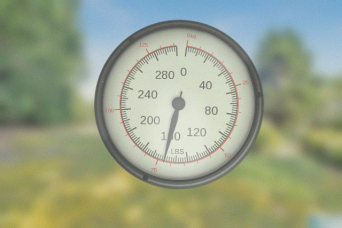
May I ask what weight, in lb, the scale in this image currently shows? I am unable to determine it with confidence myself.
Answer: 160 lb
